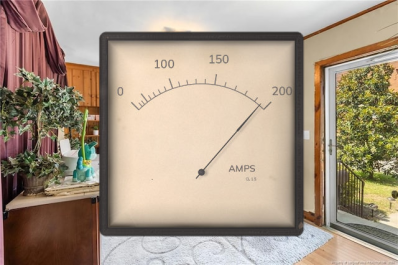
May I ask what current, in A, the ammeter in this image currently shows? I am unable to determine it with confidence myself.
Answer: 195 A
